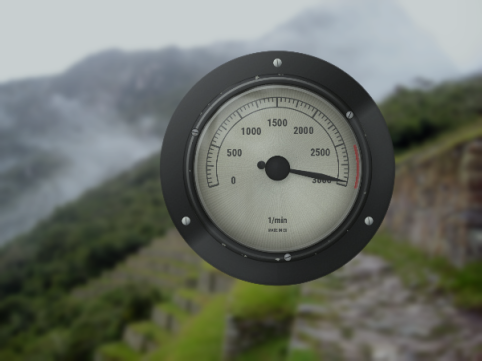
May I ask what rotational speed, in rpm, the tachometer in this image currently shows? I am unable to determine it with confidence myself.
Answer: 2950 rpm
